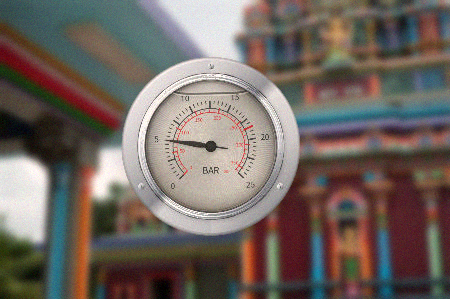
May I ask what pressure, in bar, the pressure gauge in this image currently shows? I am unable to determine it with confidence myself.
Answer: 5 bar
